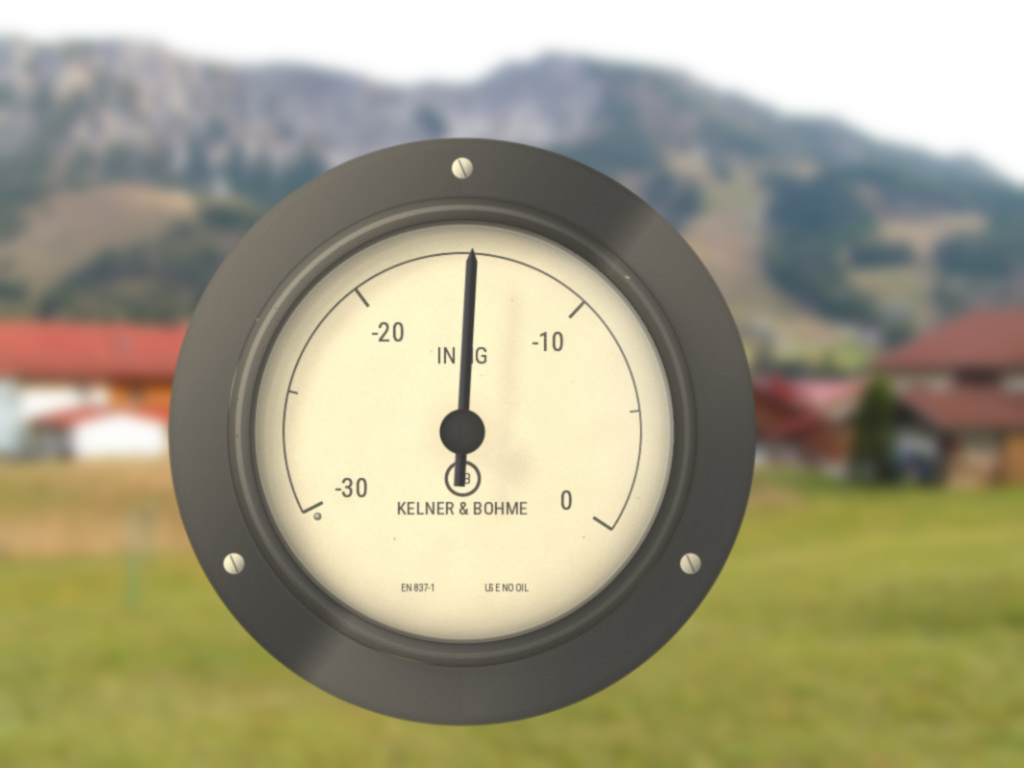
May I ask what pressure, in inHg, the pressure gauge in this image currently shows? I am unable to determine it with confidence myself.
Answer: -15 inHg
